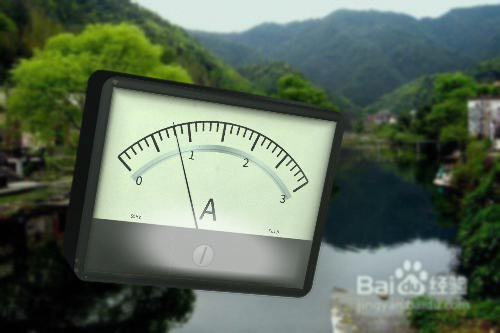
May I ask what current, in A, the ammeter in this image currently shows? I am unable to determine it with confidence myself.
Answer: 0.8 A
